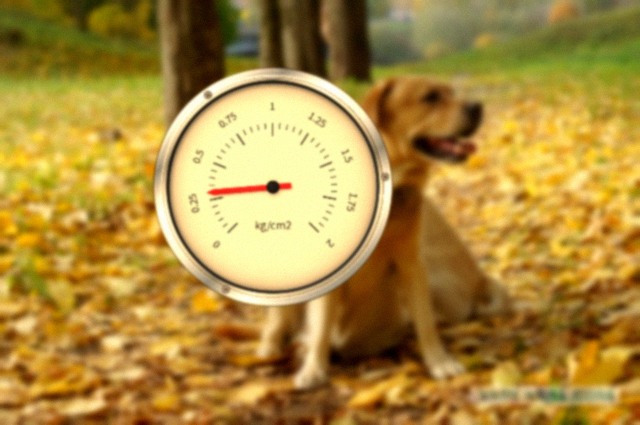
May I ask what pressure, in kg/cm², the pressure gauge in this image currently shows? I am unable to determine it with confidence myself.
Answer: 0.3 kg/cm²
